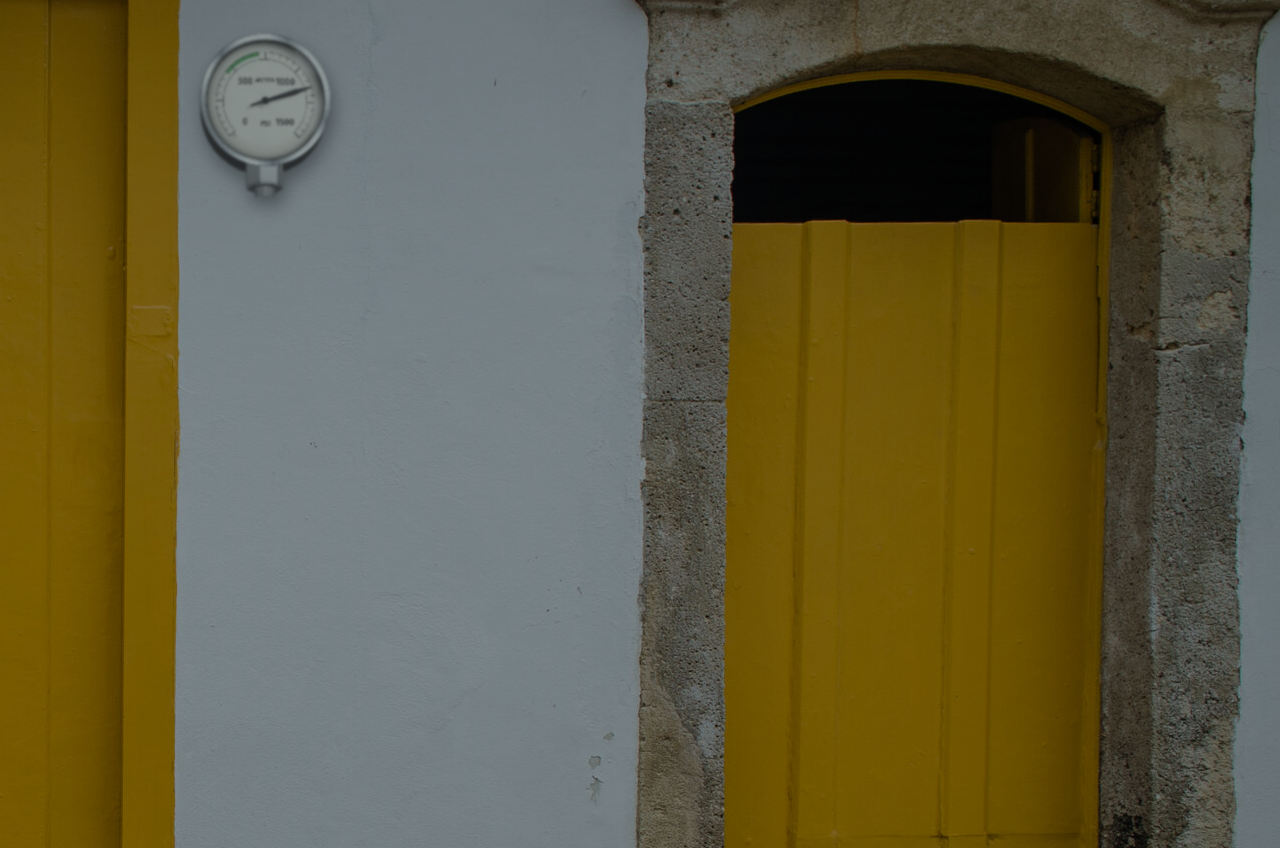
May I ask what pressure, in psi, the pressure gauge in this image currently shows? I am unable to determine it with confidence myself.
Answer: 1150 psi
